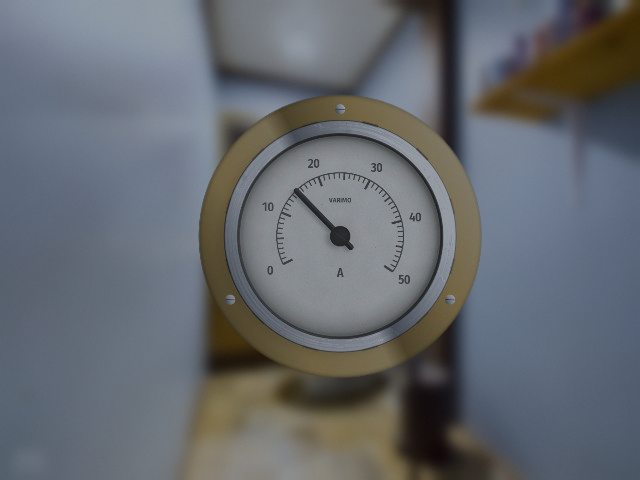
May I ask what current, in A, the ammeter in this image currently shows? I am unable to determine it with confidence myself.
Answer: 15 A
